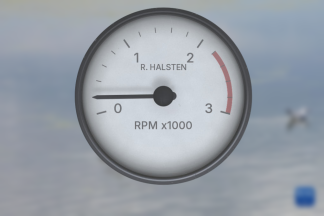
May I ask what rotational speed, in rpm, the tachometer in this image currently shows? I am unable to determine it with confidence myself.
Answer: 200 rpm
